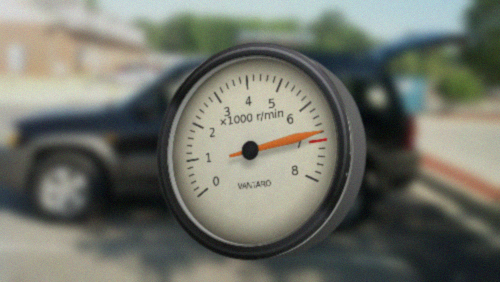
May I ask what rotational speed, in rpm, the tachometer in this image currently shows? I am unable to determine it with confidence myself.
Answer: 6800 rpm
